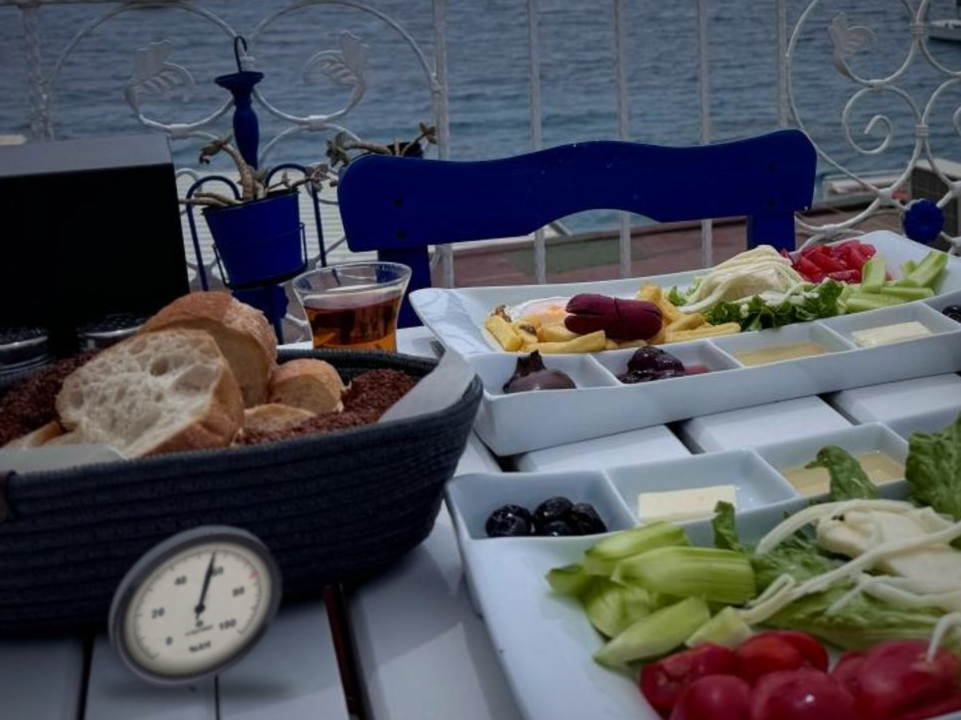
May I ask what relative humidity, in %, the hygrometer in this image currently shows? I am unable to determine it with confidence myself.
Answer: 55 %
